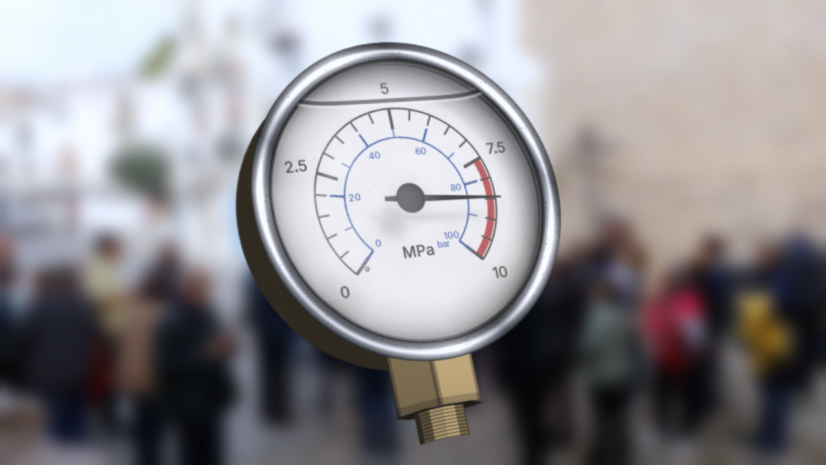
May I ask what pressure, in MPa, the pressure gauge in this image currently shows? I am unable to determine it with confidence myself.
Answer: 8.5 MPa
